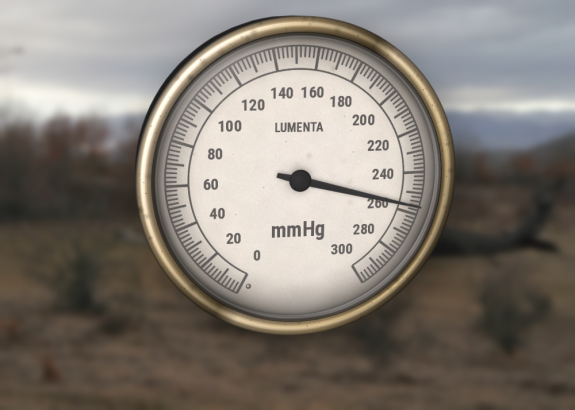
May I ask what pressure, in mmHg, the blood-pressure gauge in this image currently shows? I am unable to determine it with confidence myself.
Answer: 256 mmHg
